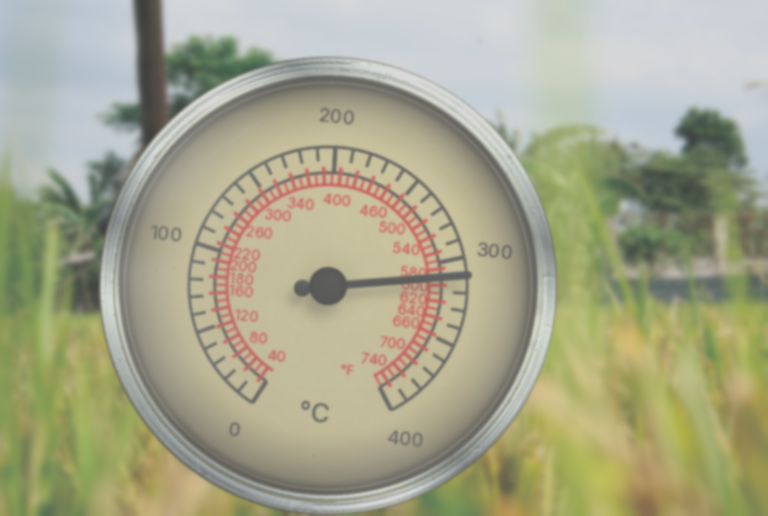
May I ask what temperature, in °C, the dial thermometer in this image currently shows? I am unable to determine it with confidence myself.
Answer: 310 °C
